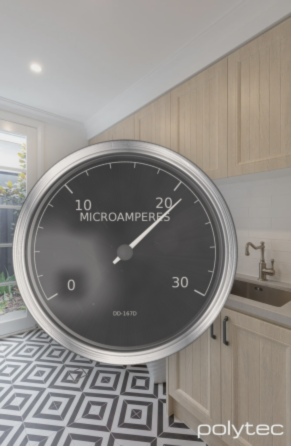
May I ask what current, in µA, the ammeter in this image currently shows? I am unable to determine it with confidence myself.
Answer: 21 µA
